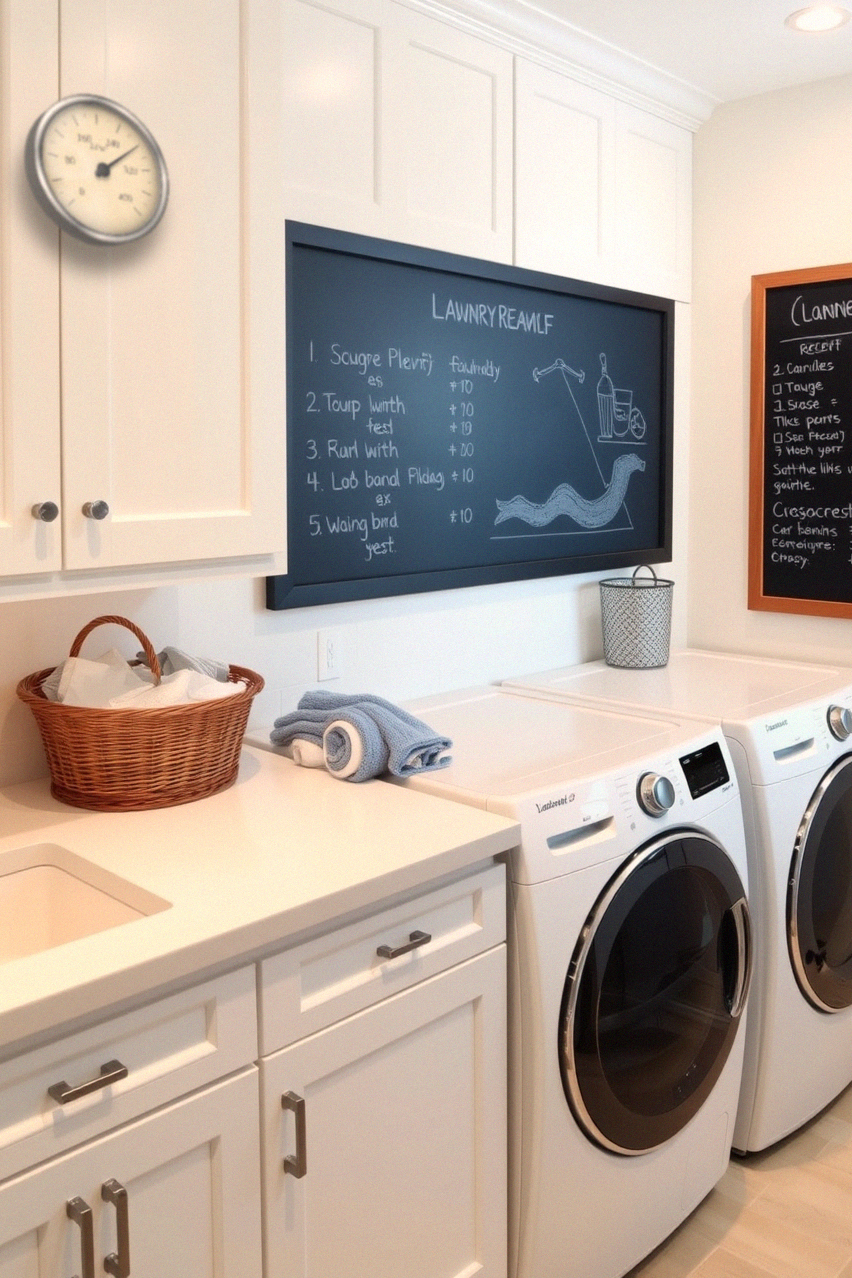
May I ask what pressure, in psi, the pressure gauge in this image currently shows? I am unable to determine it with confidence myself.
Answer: 280 psi
